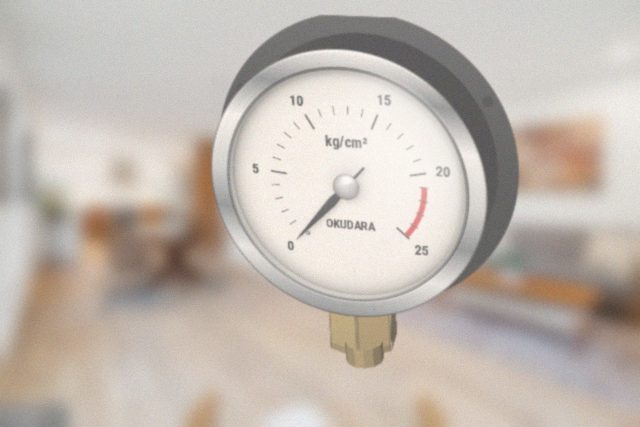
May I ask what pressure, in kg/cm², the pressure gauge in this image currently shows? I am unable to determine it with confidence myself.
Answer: 0 kg/cm²
